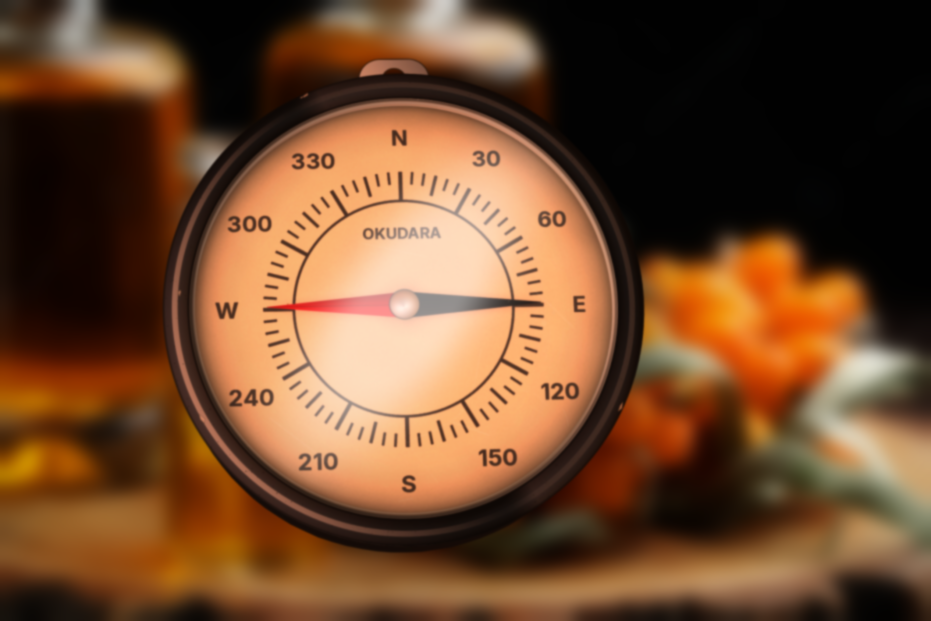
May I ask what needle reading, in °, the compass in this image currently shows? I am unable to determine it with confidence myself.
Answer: 270 °
